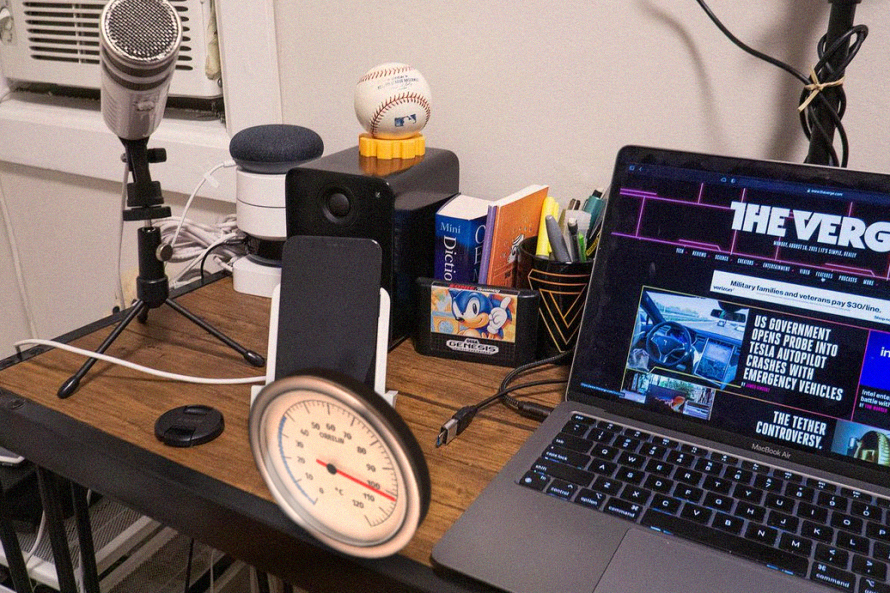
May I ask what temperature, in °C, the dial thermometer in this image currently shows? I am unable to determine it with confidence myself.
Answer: 100 °C
